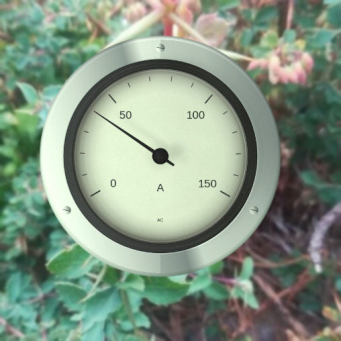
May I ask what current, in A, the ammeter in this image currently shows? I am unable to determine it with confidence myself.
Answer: 40 A
